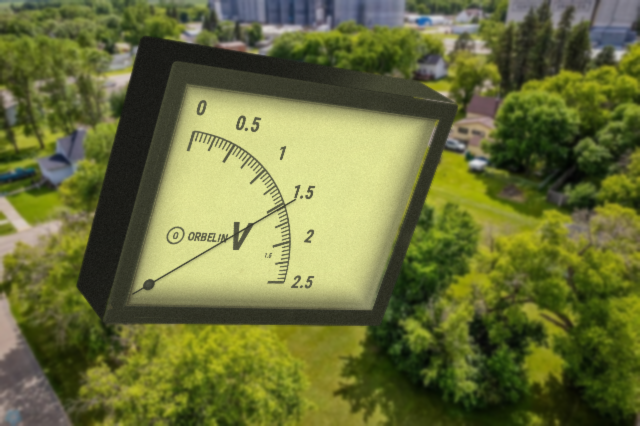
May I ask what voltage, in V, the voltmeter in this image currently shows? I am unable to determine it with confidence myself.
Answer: 1.5 V
